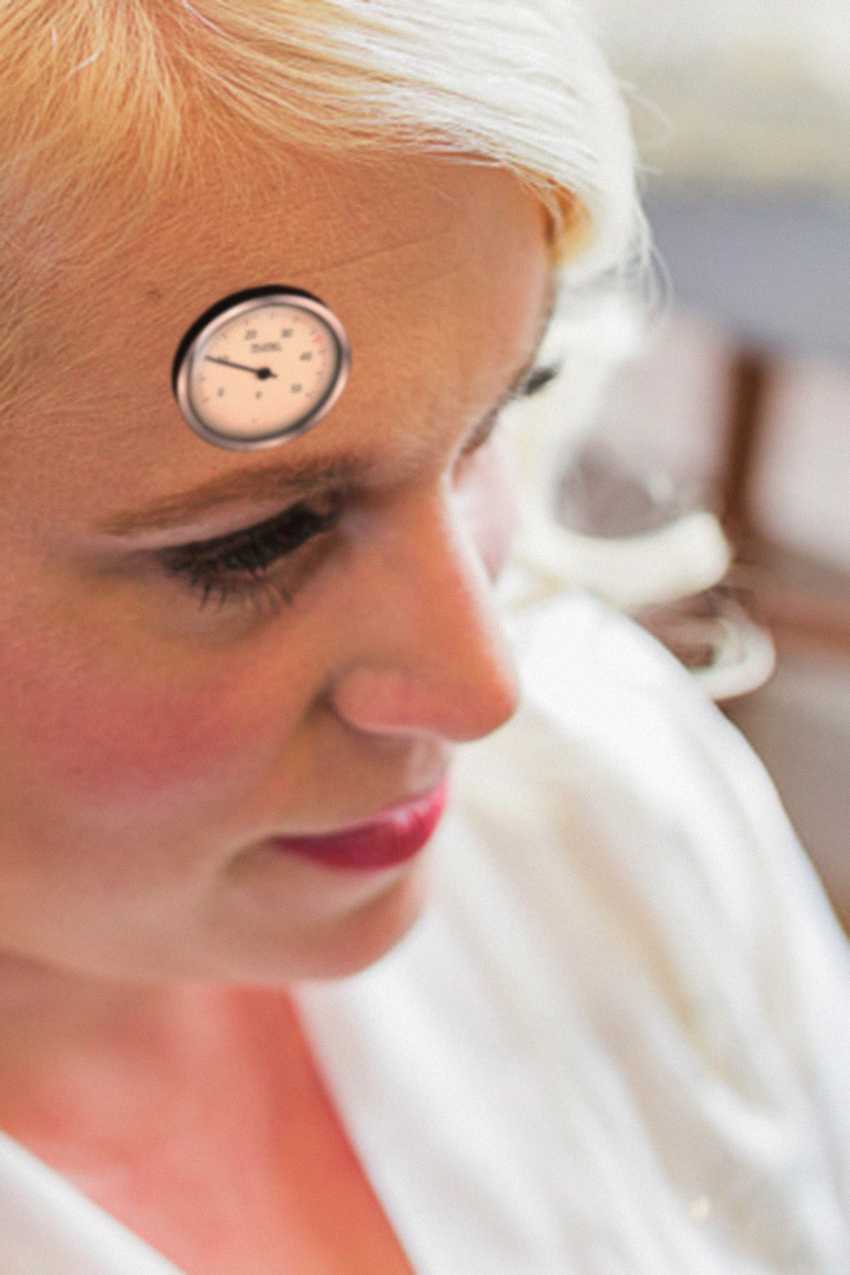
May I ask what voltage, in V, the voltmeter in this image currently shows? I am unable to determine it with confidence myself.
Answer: 10 V
